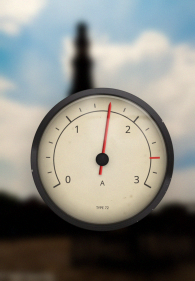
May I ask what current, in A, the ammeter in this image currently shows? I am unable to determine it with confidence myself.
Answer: 1.6 A
